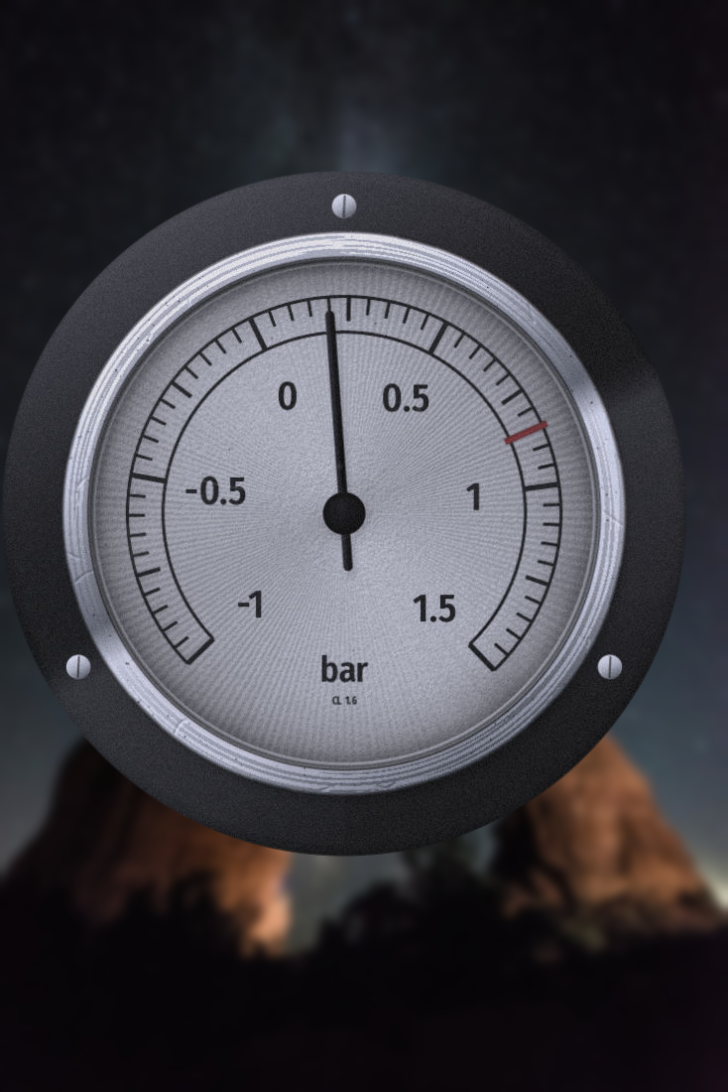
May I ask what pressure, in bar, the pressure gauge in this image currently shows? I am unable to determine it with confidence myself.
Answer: 0.2 bar
